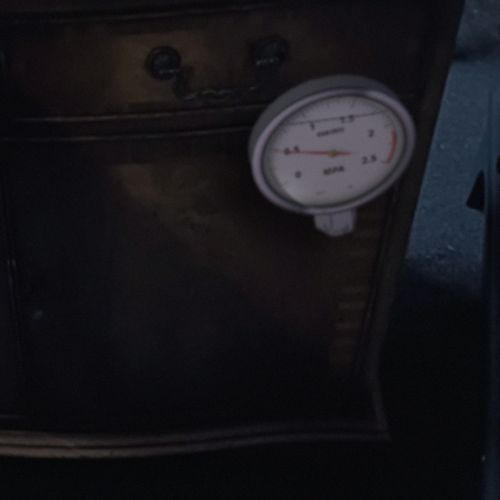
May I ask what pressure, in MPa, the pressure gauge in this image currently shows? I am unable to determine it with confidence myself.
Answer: 0.5 MPa
